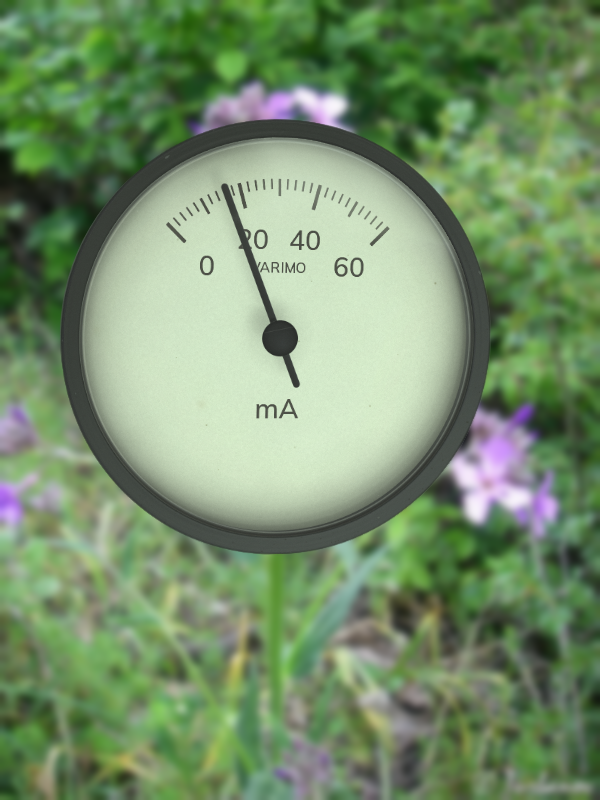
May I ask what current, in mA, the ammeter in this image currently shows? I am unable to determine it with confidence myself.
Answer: 16 mA
